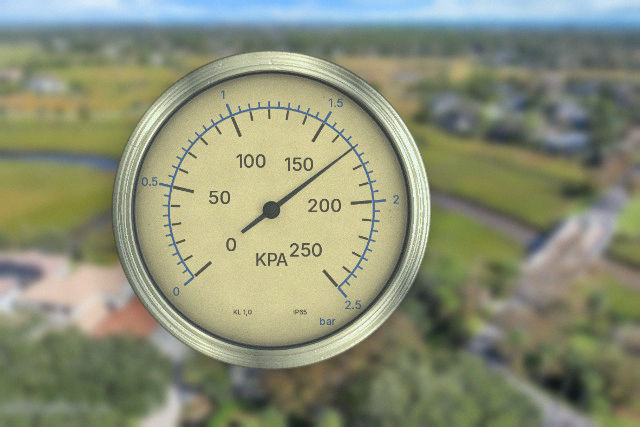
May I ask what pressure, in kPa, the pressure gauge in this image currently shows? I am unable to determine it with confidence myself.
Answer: 170 kPa
